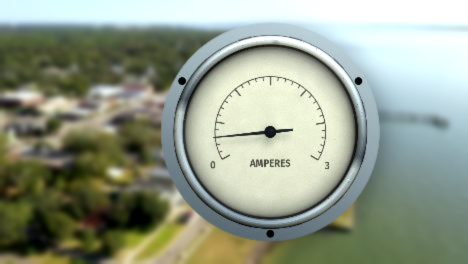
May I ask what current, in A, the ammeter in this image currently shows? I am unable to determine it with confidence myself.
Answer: 0.3 A
